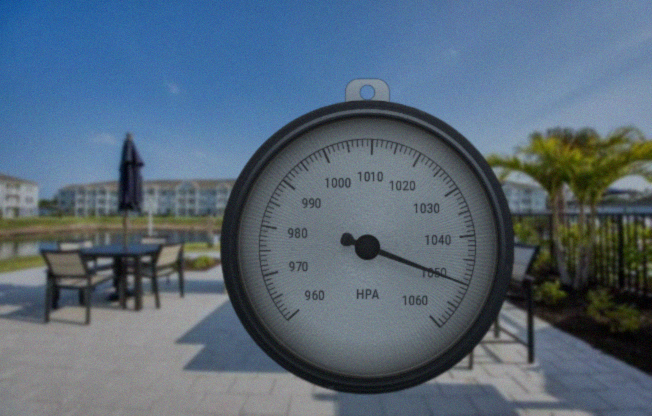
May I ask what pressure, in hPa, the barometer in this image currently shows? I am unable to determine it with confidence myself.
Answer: 1050 hPa
